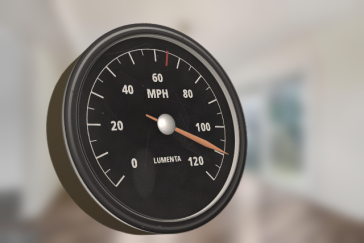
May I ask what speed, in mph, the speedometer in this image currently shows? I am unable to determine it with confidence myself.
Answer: 110 mph
